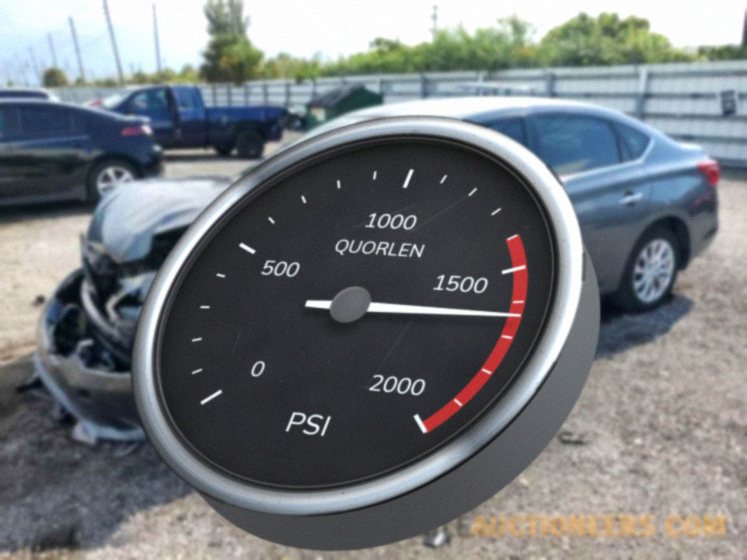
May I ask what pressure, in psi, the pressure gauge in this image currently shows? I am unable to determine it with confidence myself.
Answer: 1650 psi
